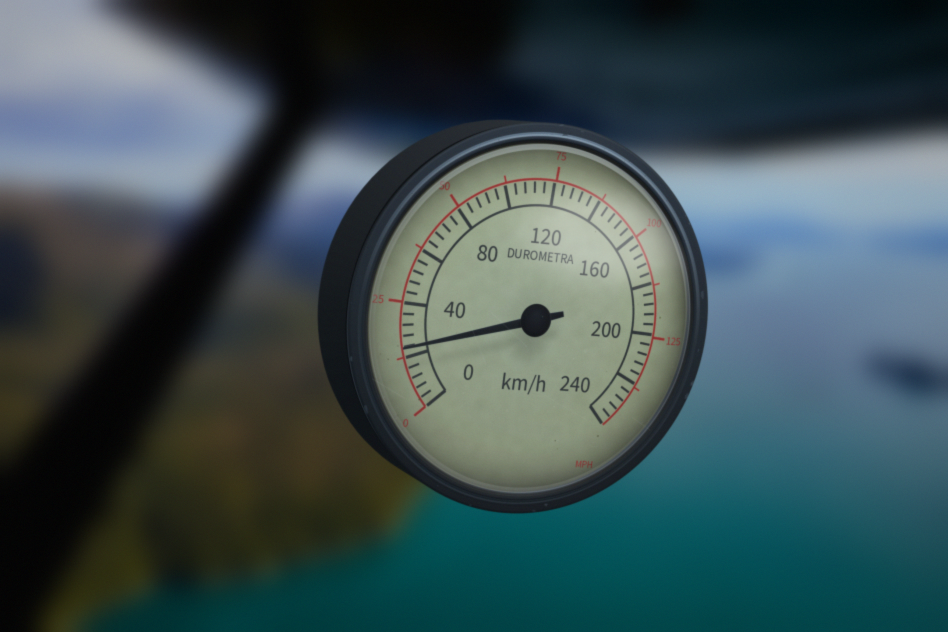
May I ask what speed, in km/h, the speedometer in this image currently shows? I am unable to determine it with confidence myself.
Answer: 24 km/h
